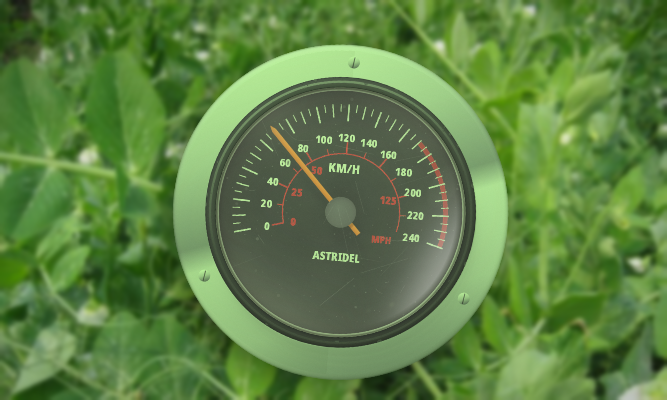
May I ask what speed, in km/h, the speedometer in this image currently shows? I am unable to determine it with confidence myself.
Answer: 70 km/h
